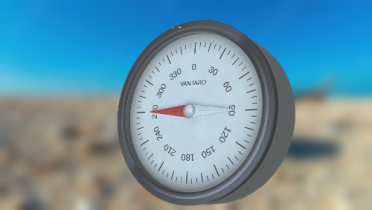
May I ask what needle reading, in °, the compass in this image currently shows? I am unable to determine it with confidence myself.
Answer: 270 °
